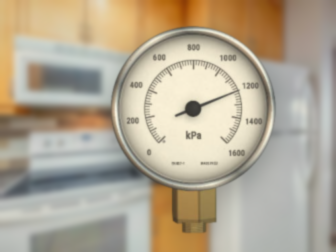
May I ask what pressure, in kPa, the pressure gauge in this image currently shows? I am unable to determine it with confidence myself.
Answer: 1200 kPa
